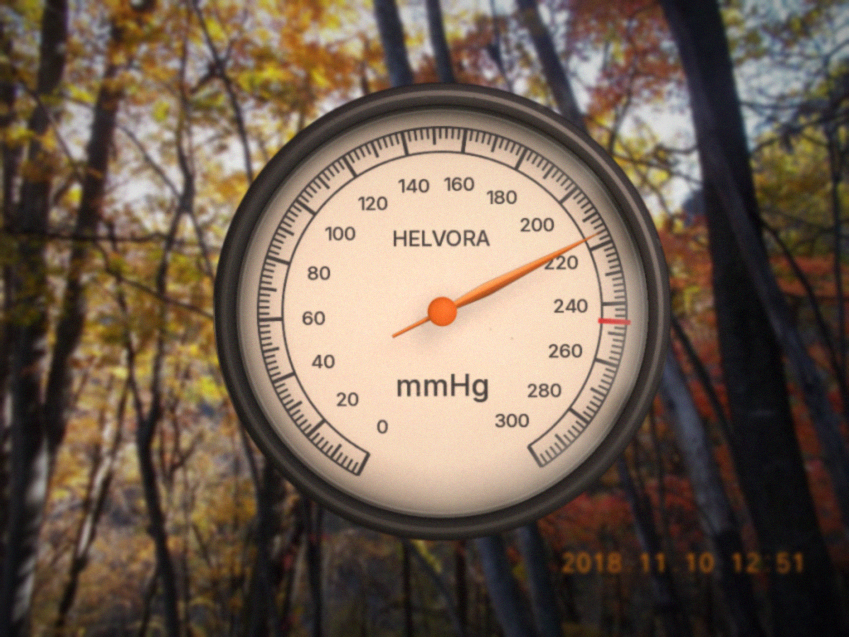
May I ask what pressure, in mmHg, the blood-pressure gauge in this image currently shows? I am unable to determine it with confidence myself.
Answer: 216 mmHg
